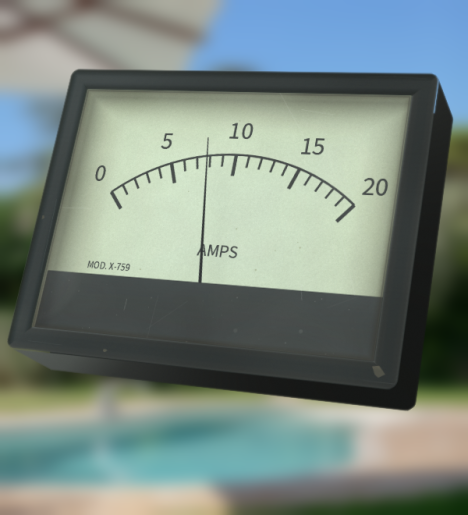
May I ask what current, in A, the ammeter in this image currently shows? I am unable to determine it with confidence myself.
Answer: 8 A
